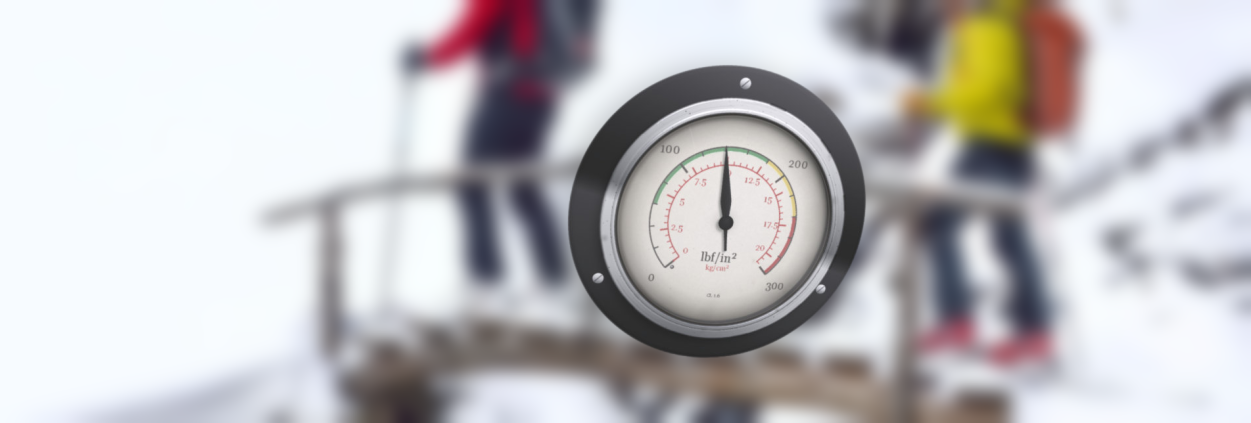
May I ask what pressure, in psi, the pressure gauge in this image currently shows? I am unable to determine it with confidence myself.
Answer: 140 psi
